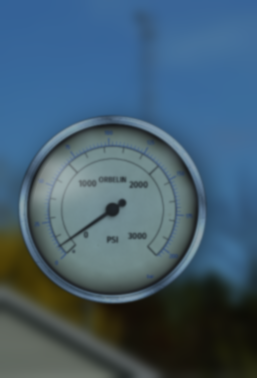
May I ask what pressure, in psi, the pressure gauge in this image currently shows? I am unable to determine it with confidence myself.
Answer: 100 psi
